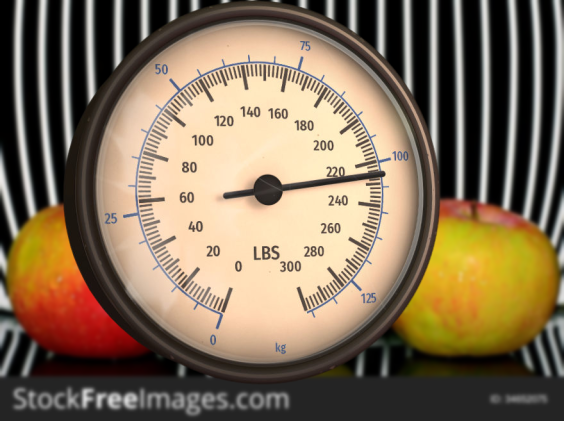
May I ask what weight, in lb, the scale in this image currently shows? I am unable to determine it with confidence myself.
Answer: 226 lb
